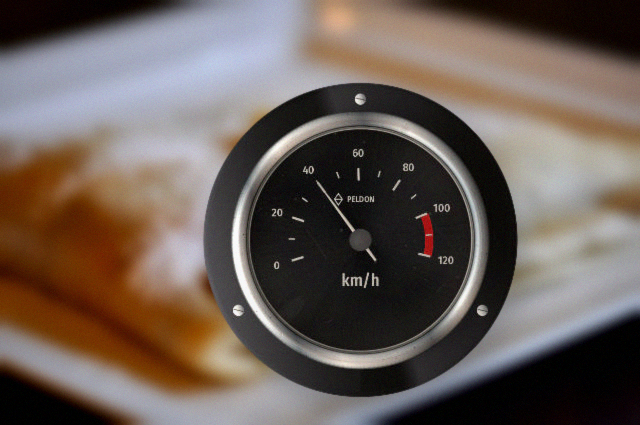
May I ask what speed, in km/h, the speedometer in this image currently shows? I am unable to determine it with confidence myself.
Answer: 40 km/h
